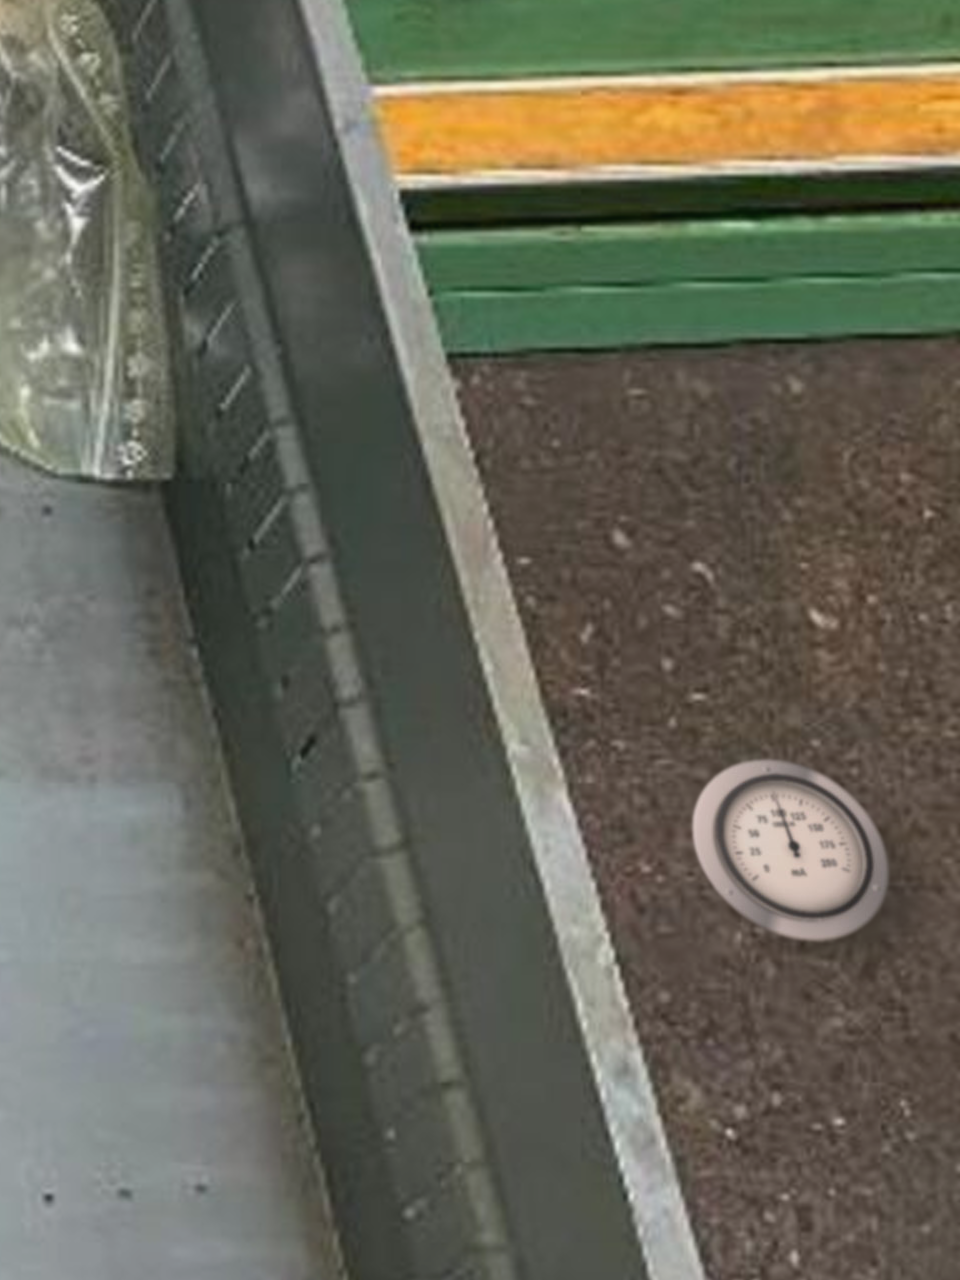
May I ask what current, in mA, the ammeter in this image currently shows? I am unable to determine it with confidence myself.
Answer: 100 mA
